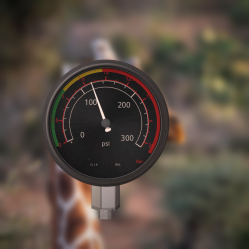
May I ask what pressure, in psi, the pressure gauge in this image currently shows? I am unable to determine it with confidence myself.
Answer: 120 psi
